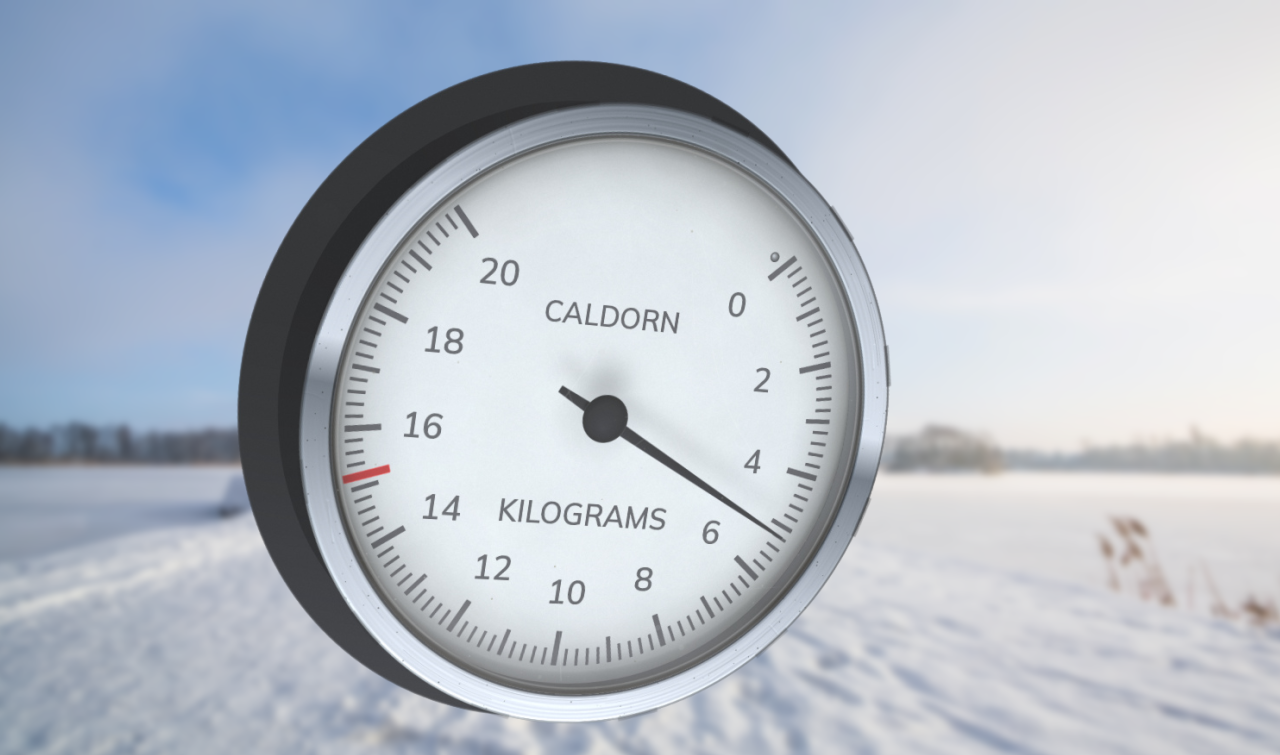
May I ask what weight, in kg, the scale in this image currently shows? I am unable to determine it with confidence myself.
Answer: 5.2 kg
